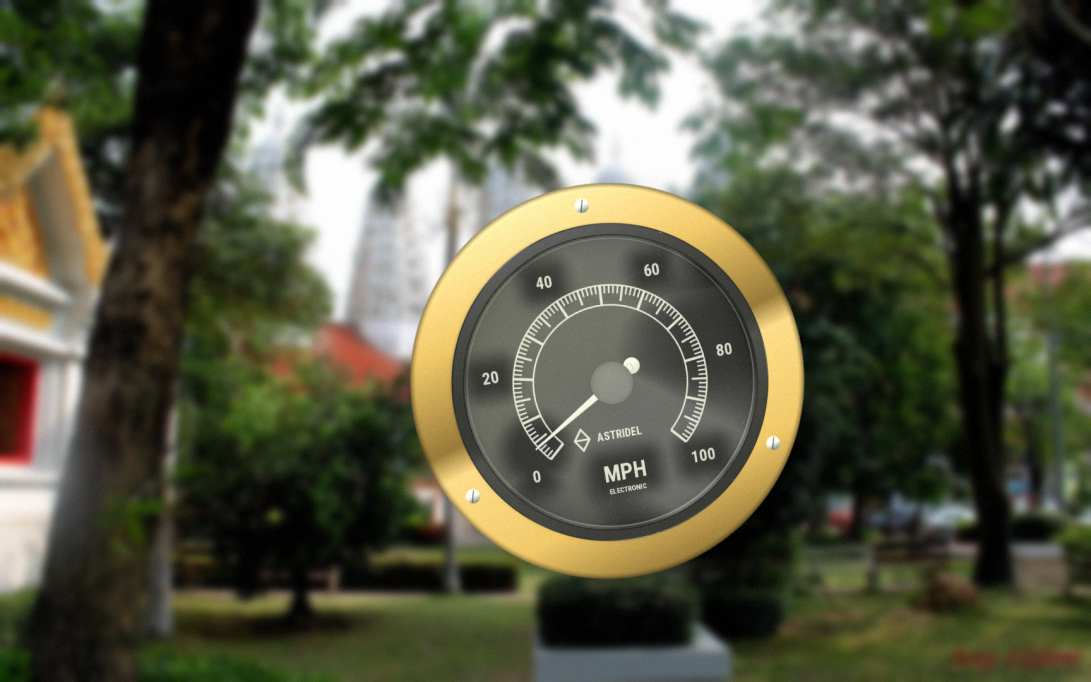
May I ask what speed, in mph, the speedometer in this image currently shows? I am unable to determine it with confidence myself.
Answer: 4 mph
